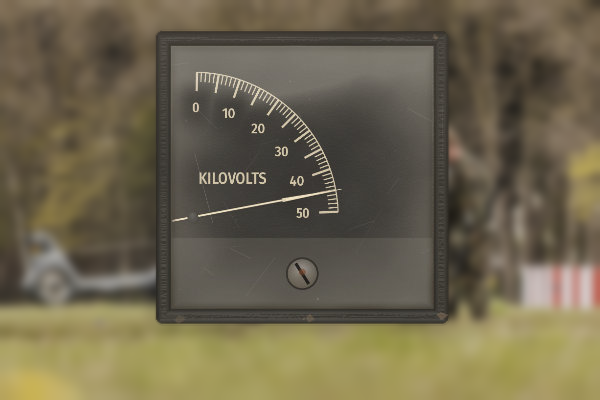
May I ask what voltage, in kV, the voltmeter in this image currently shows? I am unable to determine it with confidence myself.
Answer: 45 kV
